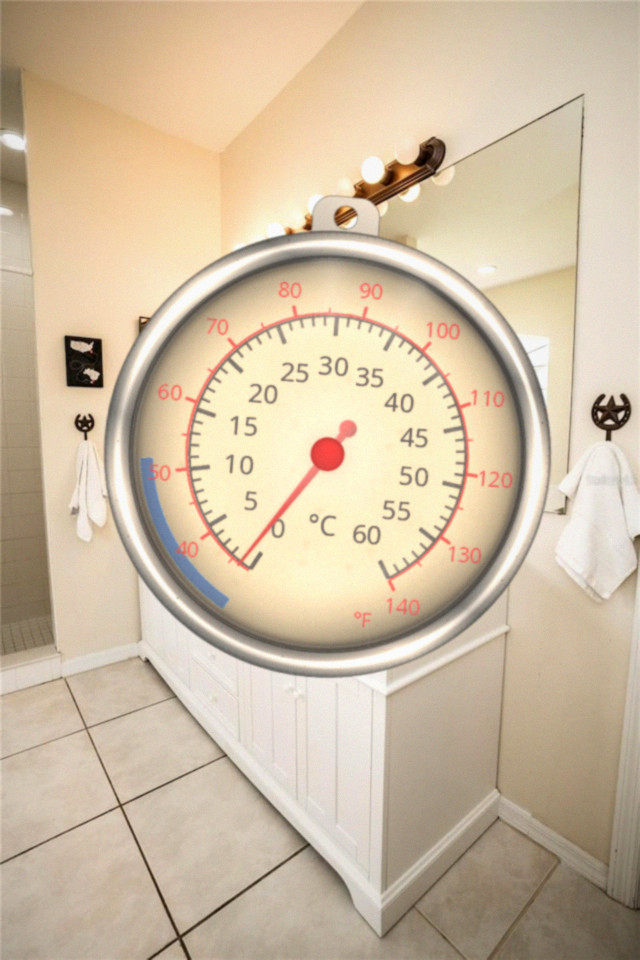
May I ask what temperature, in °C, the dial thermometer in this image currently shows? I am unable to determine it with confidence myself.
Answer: 1 °C
